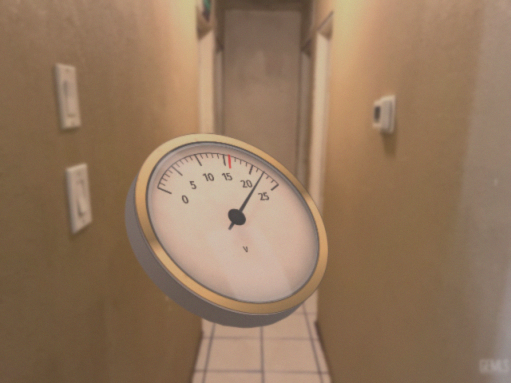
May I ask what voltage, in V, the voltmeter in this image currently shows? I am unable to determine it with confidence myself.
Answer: 22 V
